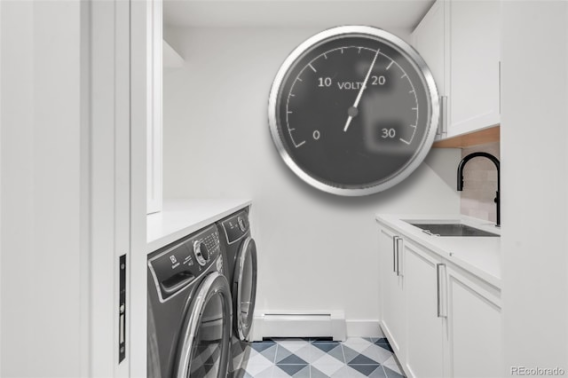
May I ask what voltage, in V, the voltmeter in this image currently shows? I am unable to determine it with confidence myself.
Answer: 18 V
